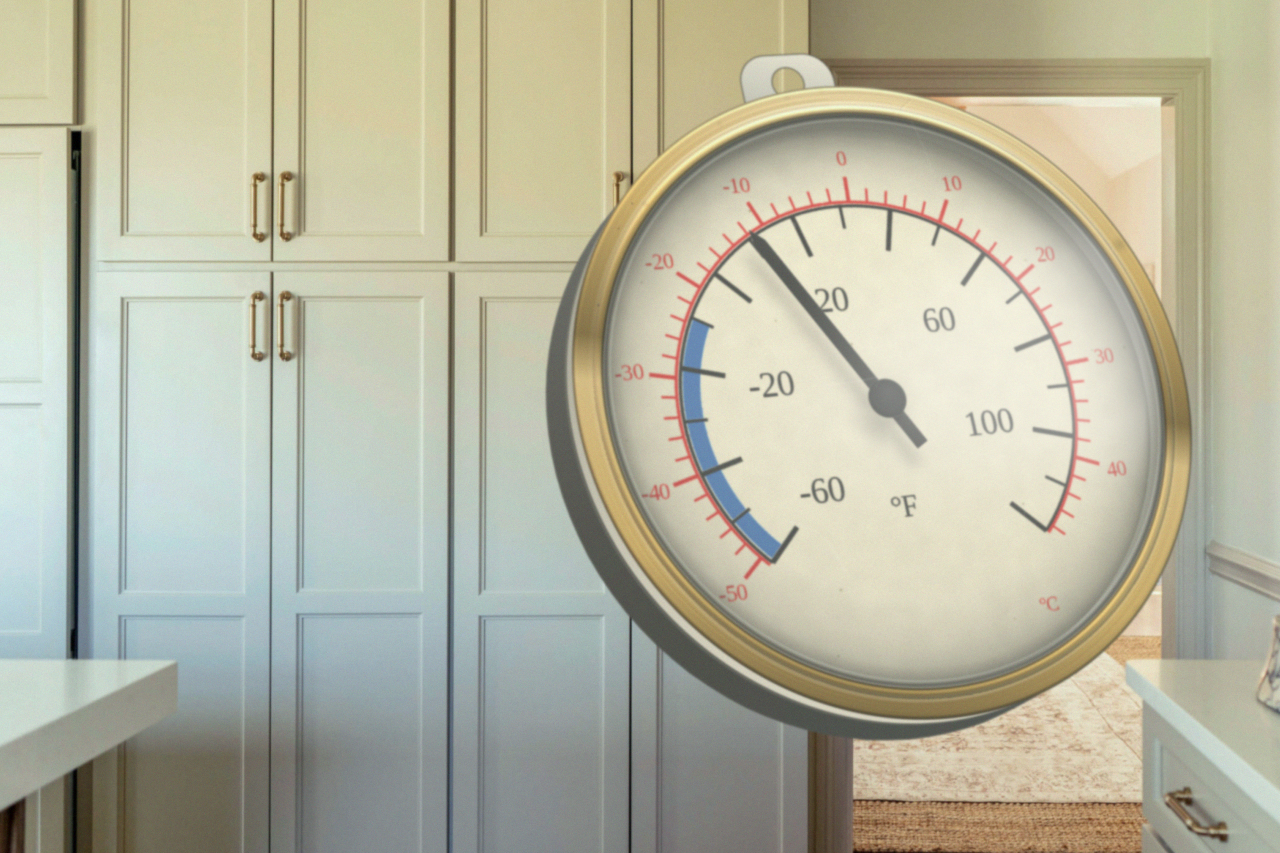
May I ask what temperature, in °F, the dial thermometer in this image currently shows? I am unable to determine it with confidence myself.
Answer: 10 °F
